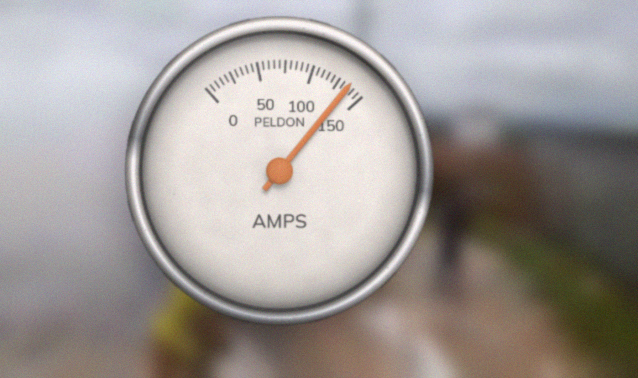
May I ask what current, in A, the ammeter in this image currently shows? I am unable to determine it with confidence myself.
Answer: 135 A
